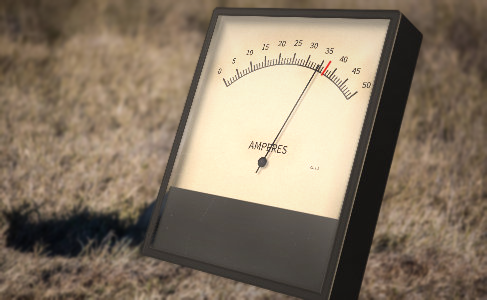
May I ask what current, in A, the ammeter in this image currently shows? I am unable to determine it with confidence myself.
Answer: 35 A
